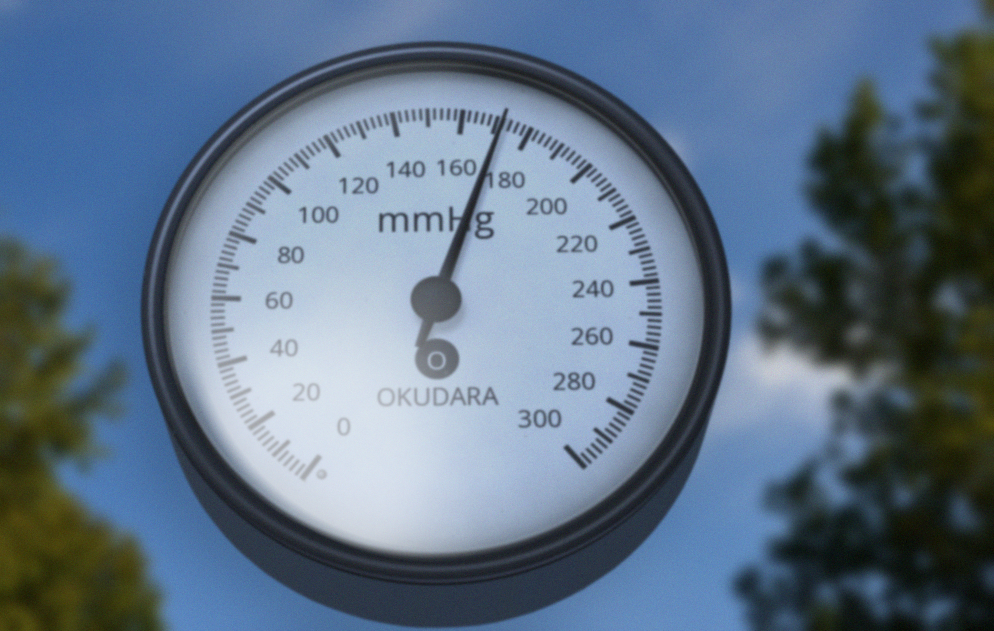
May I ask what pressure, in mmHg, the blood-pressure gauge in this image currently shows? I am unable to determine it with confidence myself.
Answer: 172 mmHg
